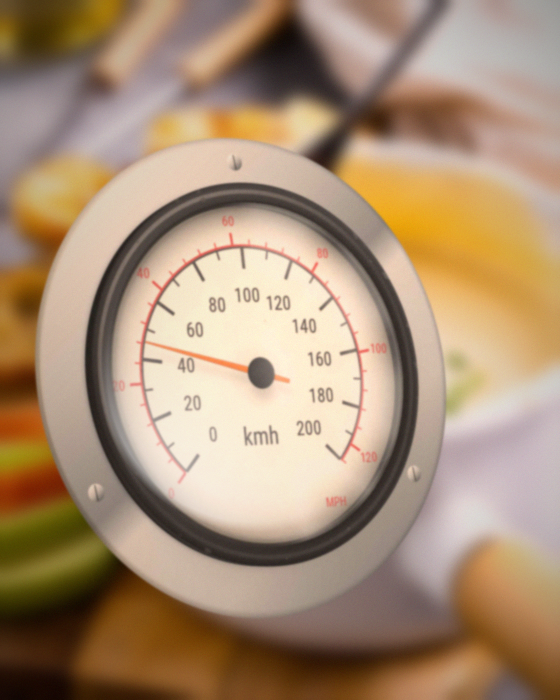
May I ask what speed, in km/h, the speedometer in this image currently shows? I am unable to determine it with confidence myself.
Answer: 45 km/h
